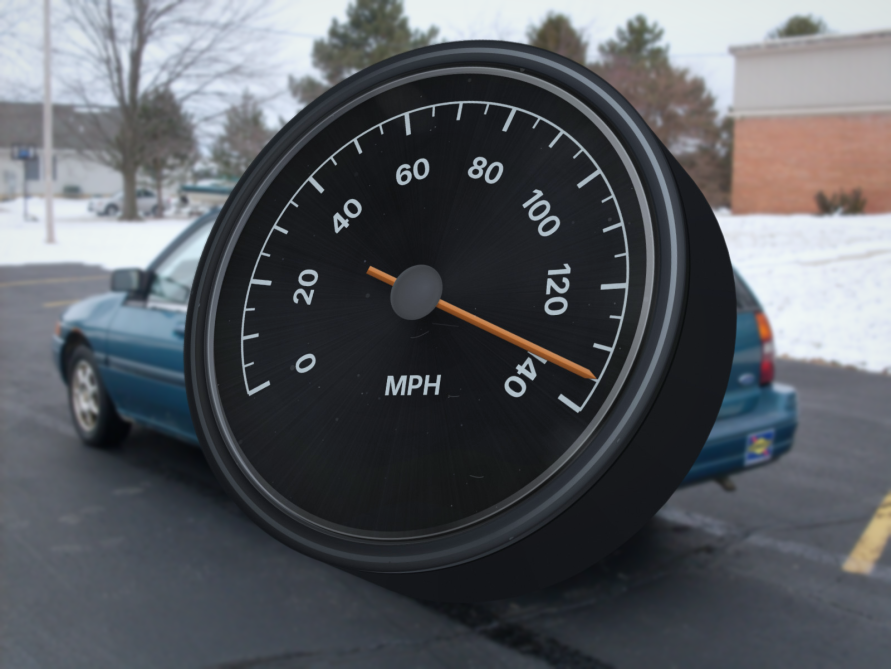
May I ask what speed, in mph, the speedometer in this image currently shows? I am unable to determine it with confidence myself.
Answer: 135 mph
